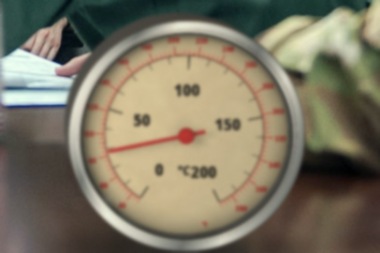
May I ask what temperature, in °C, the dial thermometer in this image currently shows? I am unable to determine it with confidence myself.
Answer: 30 °C
